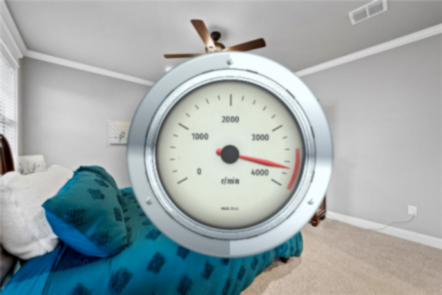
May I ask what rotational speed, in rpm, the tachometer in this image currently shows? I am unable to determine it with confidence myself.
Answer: 3700 rpm
